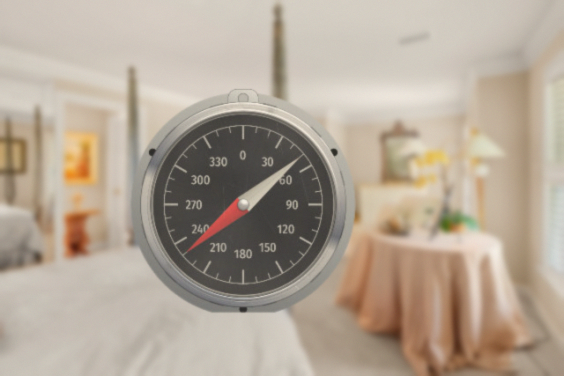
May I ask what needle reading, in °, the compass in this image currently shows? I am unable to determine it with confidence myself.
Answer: 230 °
